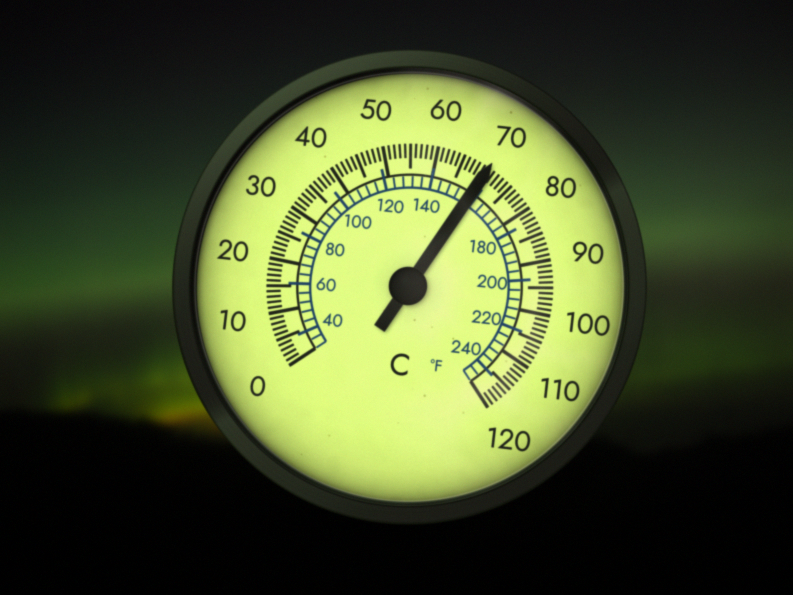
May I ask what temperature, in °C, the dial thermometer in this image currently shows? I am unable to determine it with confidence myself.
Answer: 70 °C
